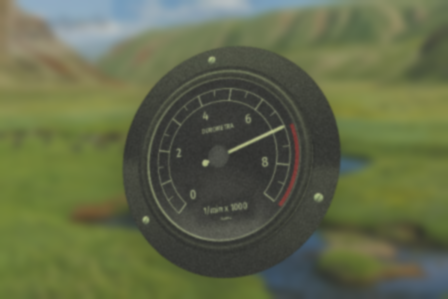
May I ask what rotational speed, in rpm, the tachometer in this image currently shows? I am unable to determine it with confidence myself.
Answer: 7000 rpm
